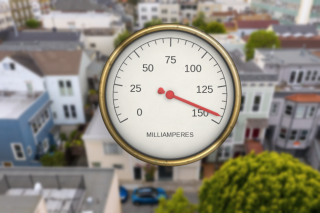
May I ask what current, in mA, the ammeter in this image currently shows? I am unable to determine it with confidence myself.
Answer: 145 mA
